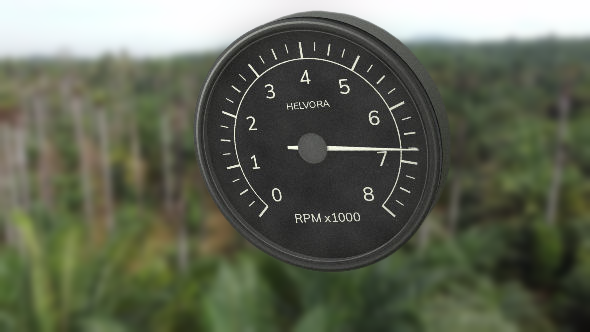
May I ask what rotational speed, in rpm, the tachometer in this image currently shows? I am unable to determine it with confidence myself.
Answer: 6750 rpm
